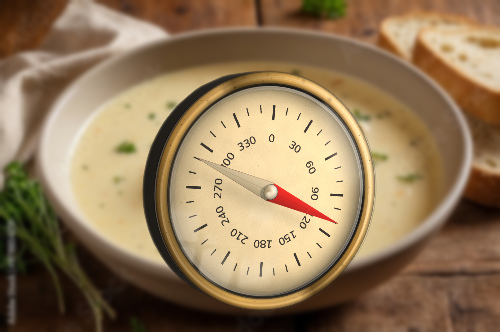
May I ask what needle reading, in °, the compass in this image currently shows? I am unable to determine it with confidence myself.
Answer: 110 °
